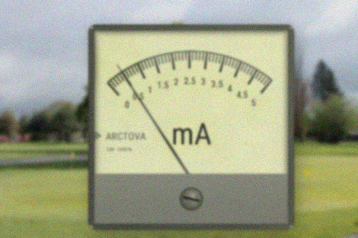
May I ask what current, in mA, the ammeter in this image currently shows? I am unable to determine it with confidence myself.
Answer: 0.5 mA
